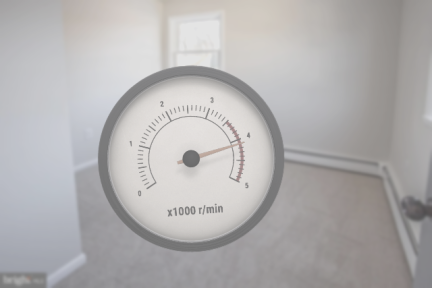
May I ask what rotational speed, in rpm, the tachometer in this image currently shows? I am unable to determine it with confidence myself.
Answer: 4100 rpm
